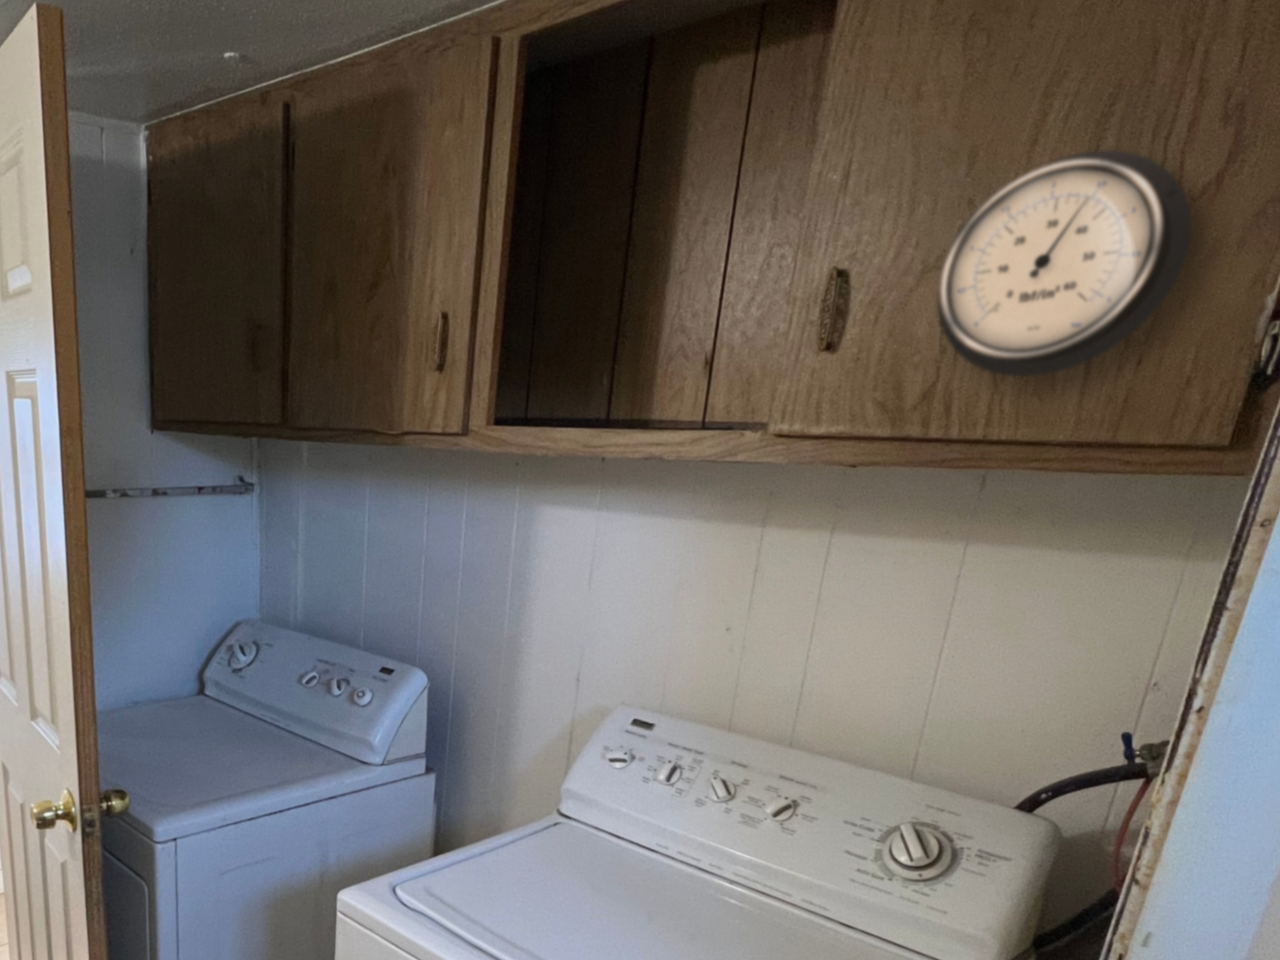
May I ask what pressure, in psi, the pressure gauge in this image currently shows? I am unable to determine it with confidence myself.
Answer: 36 psi
